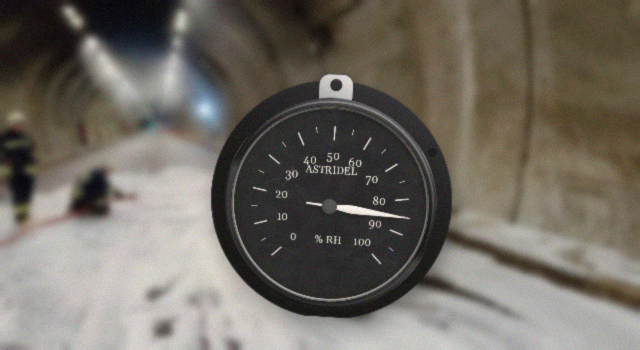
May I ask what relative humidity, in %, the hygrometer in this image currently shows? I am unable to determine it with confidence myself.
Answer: 85 %
